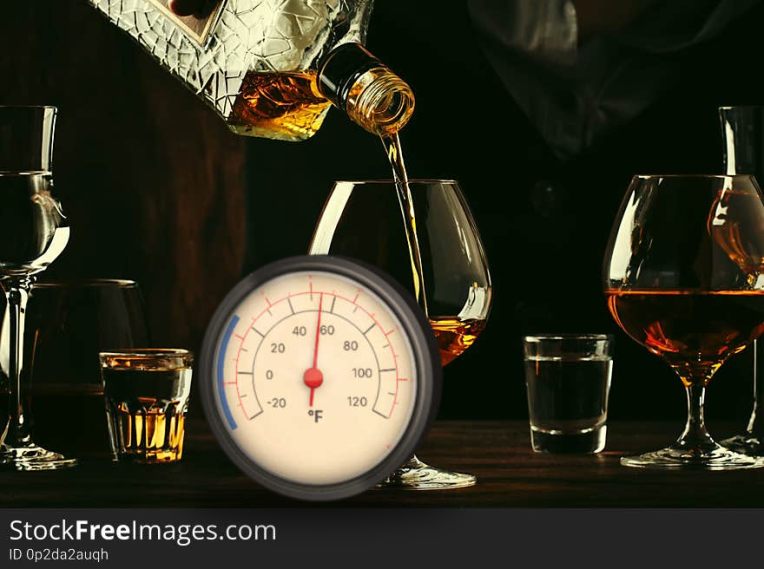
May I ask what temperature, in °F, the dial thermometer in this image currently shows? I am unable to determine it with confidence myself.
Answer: 55 °F
